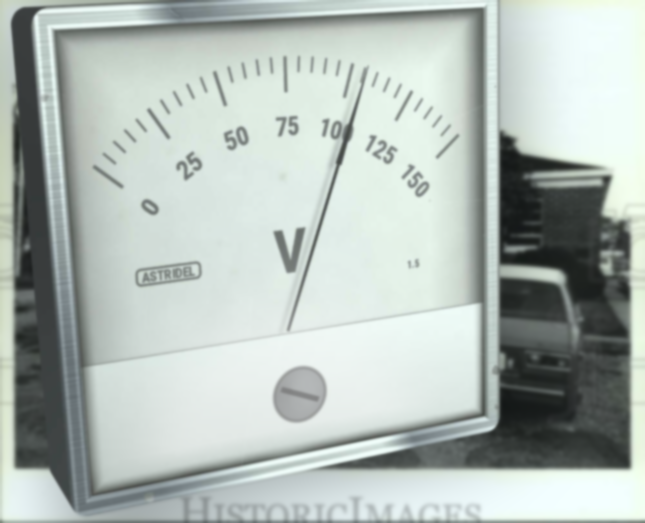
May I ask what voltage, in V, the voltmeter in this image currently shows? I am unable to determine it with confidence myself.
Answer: 105 V
